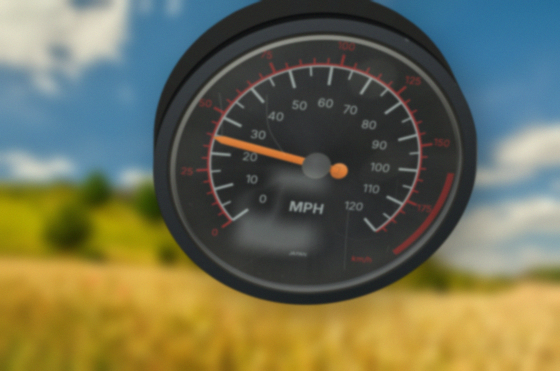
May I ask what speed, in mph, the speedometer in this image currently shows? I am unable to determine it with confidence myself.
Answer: 25 mph
